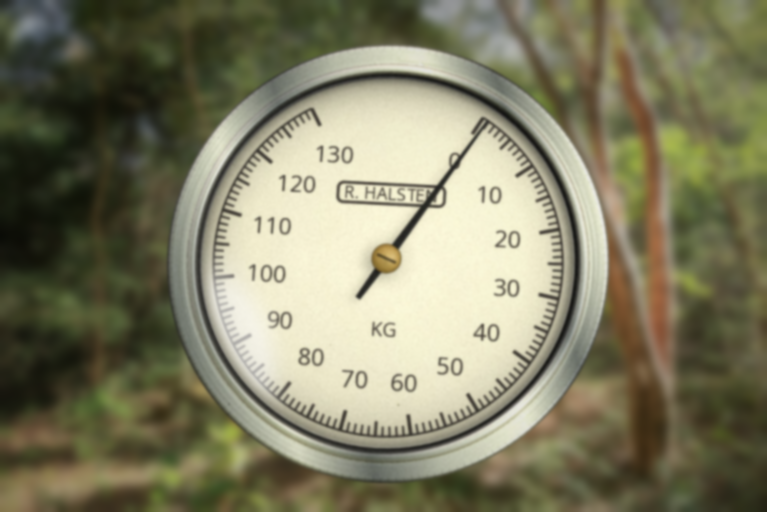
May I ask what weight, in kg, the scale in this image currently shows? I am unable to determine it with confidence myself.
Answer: 1 kg
